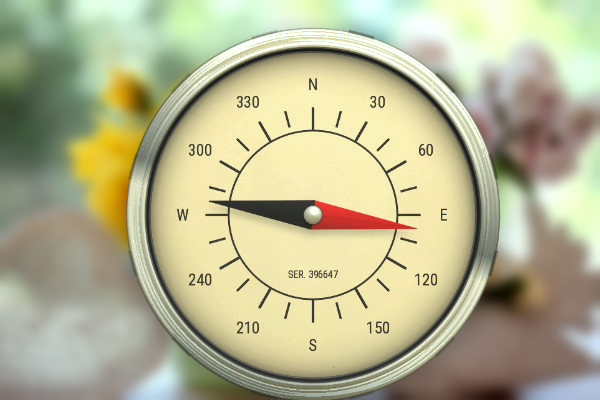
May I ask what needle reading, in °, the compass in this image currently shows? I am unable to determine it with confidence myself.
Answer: 97.5 °
